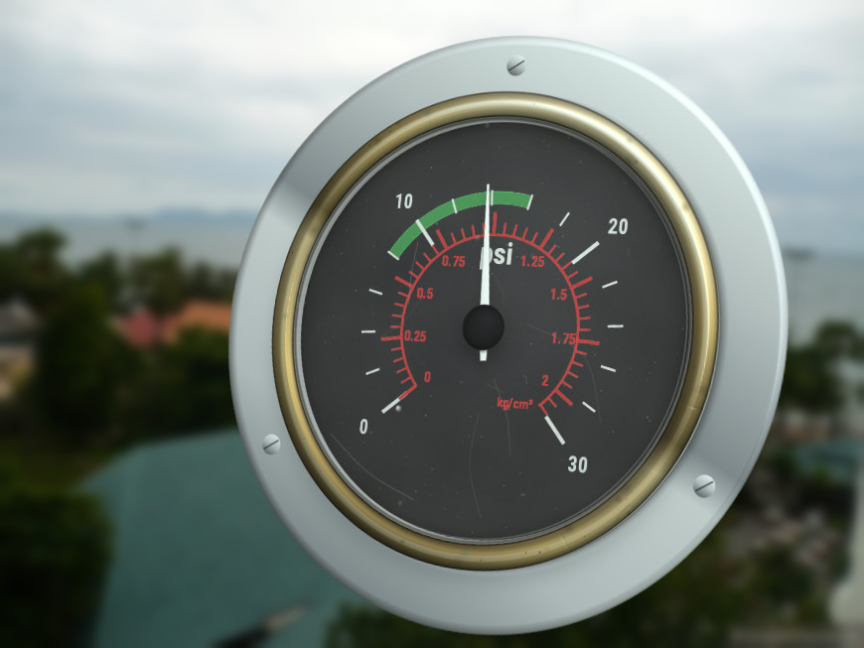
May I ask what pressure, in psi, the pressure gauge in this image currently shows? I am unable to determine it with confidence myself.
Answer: 14 psi
